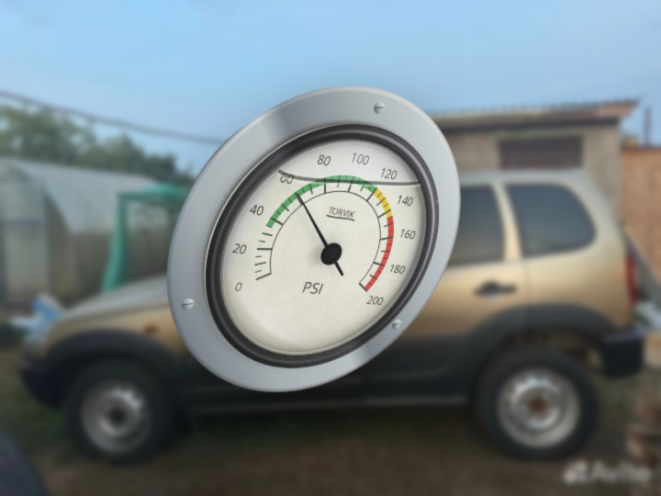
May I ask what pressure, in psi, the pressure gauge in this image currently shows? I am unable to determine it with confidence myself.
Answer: 60 psi
